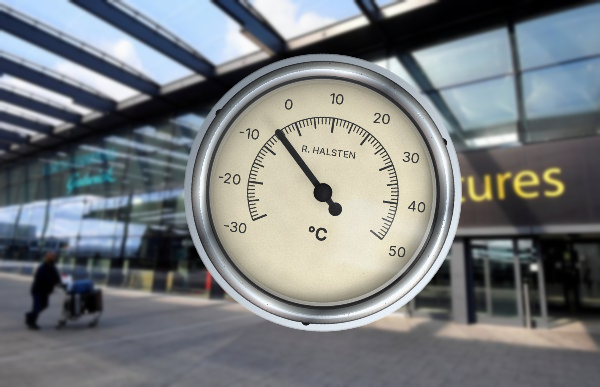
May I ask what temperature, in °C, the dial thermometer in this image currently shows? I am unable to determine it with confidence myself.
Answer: -5 °C
